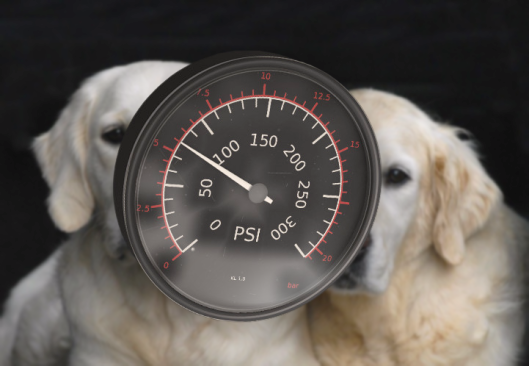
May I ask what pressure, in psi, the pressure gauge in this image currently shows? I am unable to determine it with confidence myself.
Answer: 80 psi
